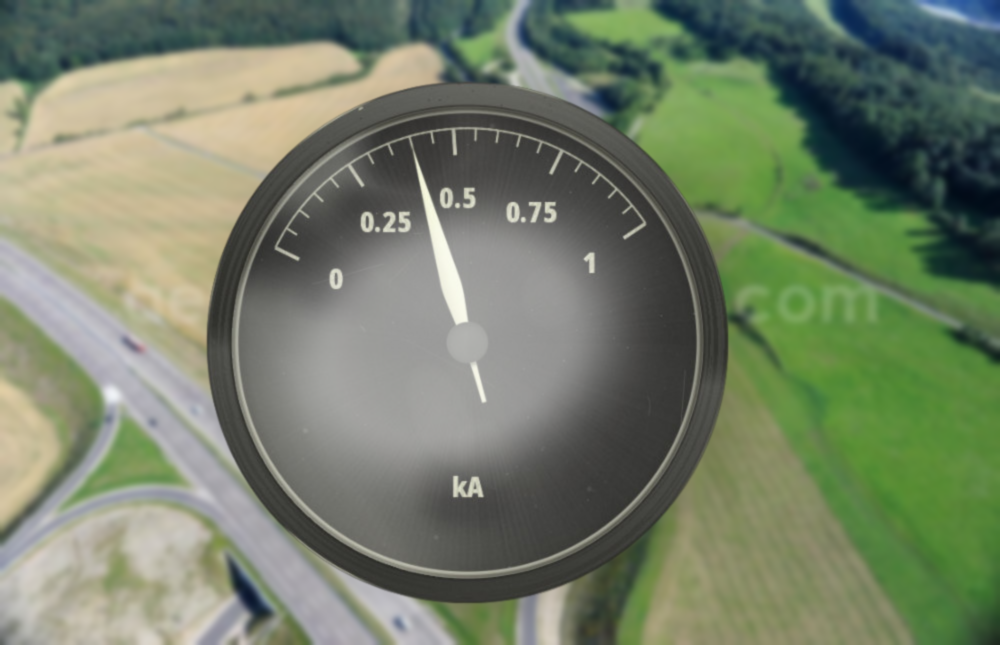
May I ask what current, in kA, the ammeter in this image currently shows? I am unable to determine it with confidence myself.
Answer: 0.4 kA
